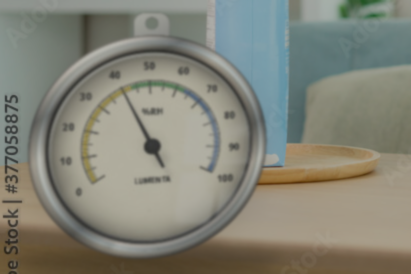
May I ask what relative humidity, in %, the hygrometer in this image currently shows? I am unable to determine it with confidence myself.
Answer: 40 %
